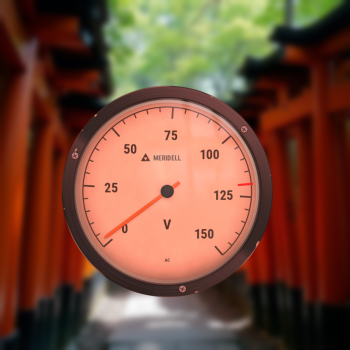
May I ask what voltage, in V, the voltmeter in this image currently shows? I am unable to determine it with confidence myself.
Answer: 2.5 V
